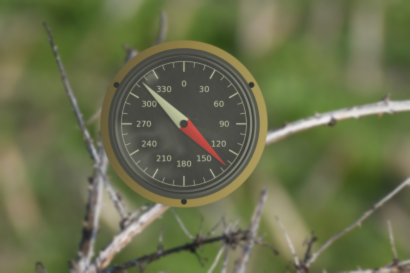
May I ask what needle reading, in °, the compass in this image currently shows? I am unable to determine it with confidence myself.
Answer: 135 °
